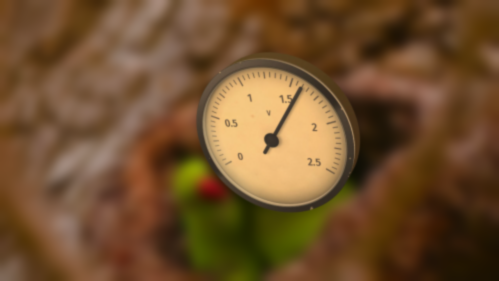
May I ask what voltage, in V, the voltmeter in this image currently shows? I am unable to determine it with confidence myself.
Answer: 1.6 V
